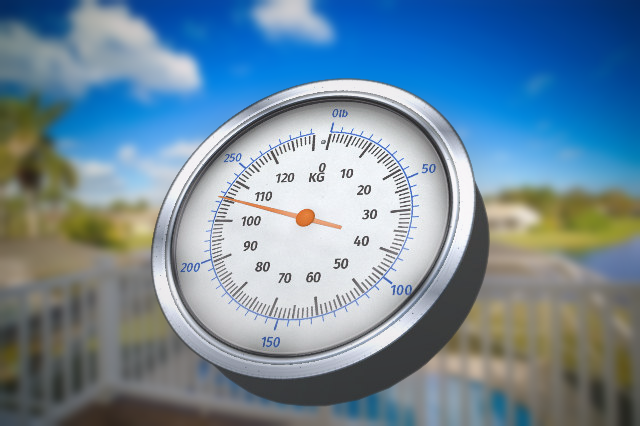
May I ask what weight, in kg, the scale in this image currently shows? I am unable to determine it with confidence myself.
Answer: 105 kg
